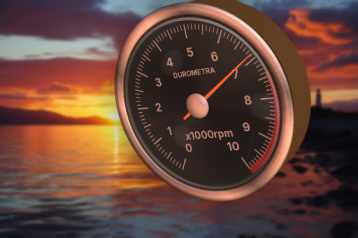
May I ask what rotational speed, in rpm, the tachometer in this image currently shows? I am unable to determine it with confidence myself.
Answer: 6900 rpm
